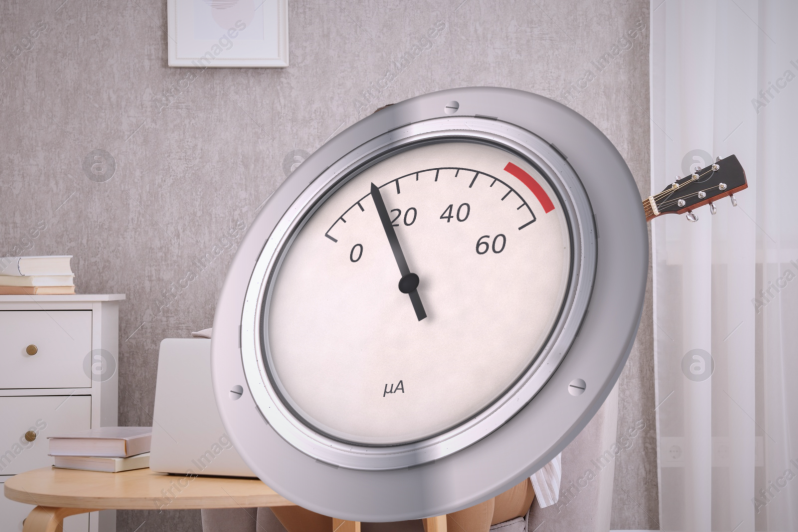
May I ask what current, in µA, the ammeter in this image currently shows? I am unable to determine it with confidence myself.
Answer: 15 µA
